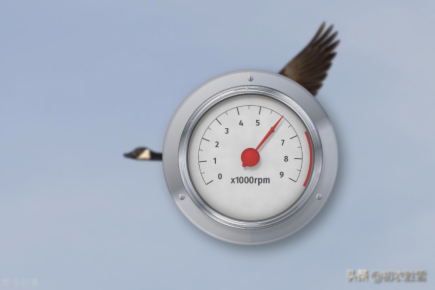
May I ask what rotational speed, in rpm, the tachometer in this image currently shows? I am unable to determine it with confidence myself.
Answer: 6000 rpm
